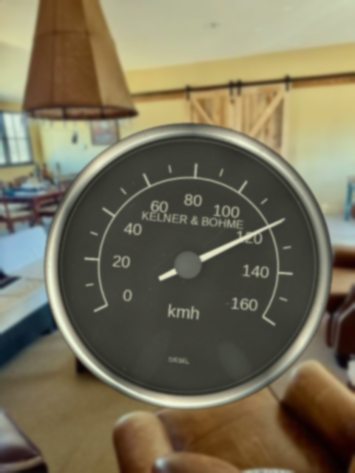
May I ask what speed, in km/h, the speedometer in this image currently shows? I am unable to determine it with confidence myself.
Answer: 120 km/h
